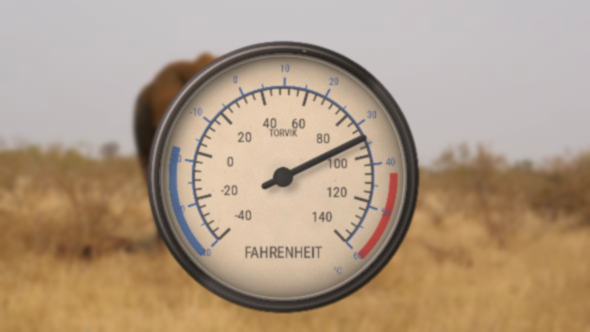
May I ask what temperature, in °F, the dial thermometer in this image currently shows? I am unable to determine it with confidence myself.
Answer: 92 °F
